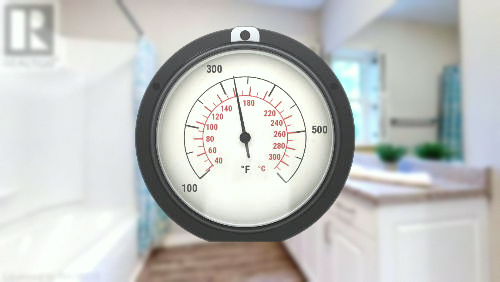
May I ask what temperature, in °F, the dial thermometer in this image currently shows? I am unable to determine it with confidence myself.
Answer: 325 °F
